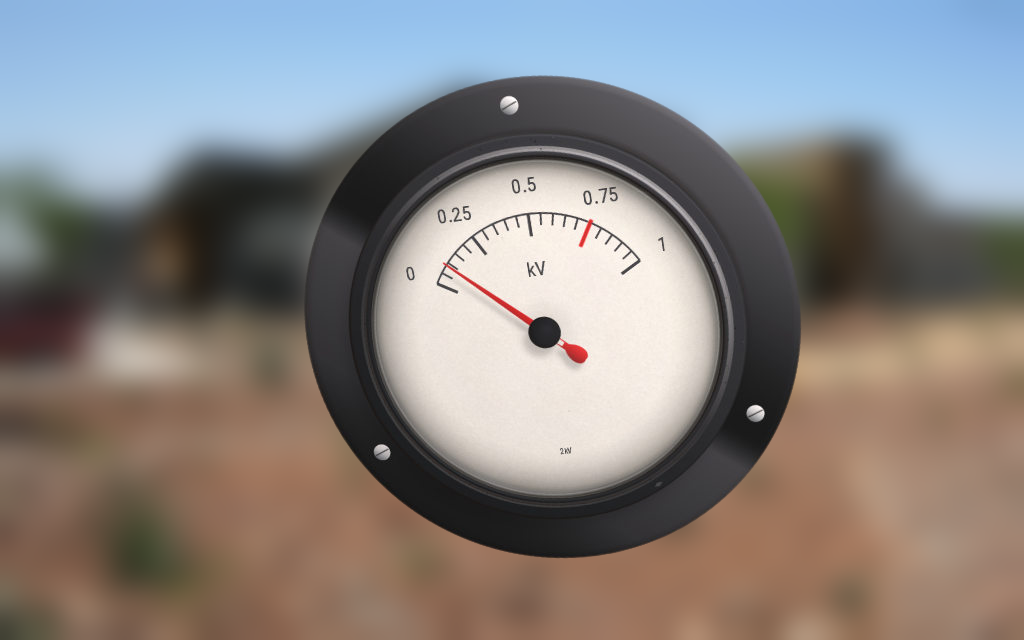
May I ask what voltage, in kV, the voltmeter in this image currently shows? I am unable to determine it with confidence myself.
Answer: 0.1 kV
